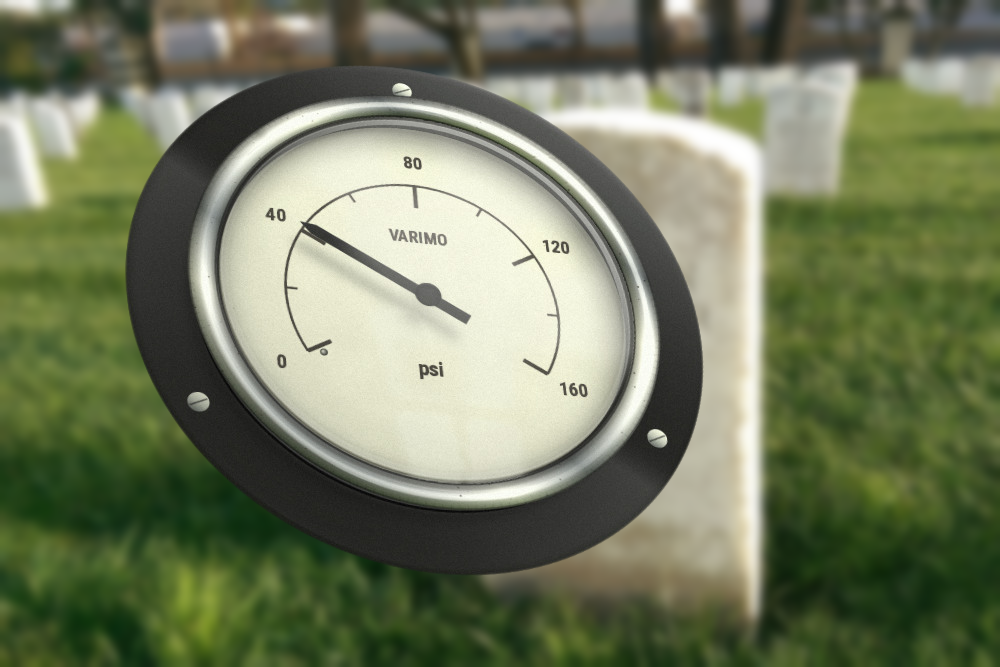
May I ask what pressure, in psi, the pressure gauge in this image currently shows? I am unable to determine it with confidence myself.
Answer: 40 psi
